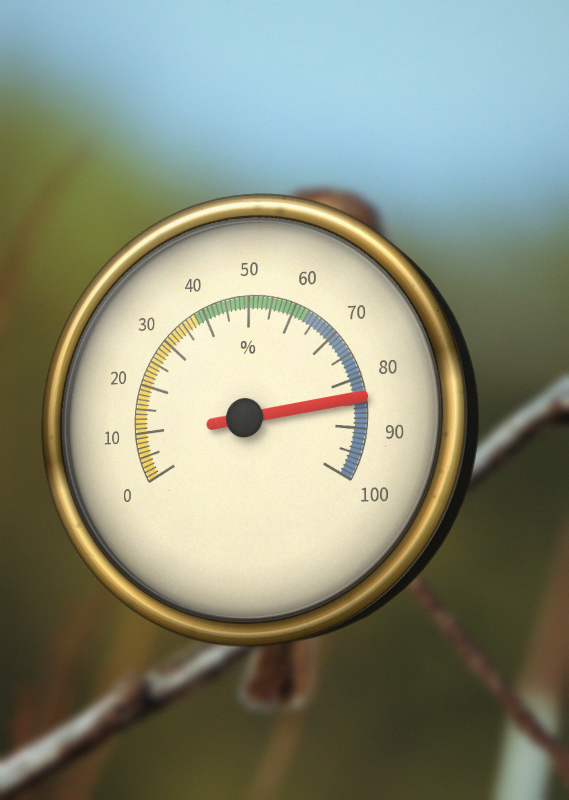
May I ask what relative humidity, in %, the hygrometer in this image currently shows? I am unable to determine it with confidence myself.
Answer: 84 %
